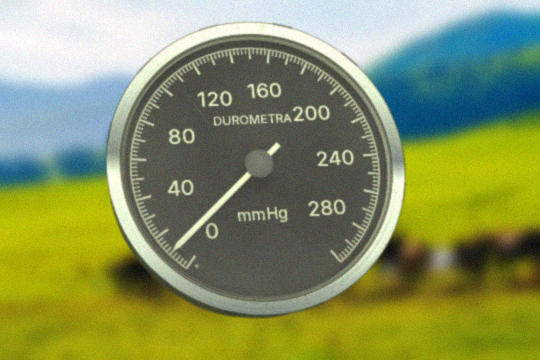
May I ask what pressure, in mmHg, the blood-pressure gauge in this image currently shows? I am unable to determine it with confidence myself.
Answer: 10 mmHg
